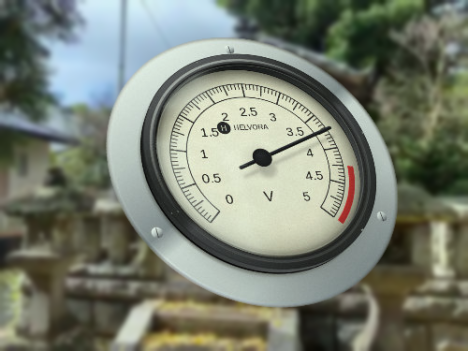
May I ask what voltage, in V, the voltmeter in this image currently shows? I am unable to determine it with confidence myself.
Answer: 3.75 V
